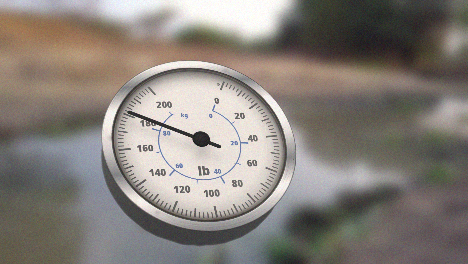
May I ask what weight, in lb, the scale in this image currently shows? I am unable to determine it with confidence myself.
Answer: 180 lb
